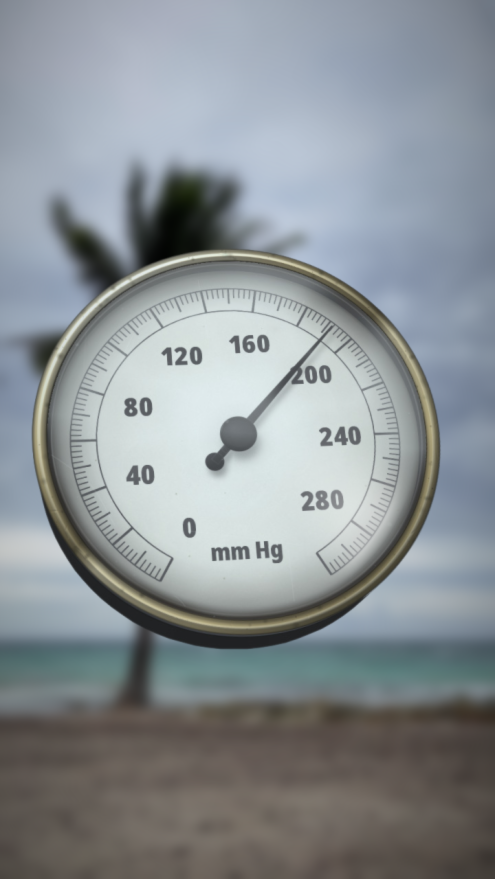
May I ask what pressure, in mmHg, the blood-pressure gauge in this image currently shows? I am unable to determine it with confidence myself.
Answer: 192 mmHg
